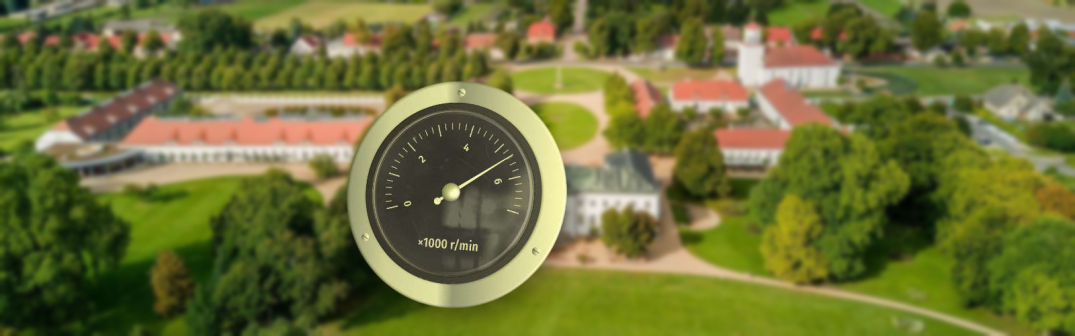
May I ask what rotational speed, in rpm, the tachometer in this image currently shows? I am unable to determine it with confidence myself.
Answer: 5400 rpm
